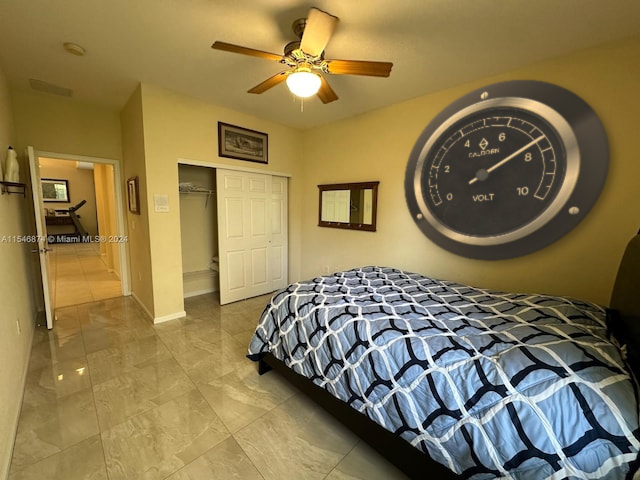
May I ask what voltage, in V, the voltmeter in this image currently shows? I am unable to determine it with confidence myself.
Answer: 7.5 V
